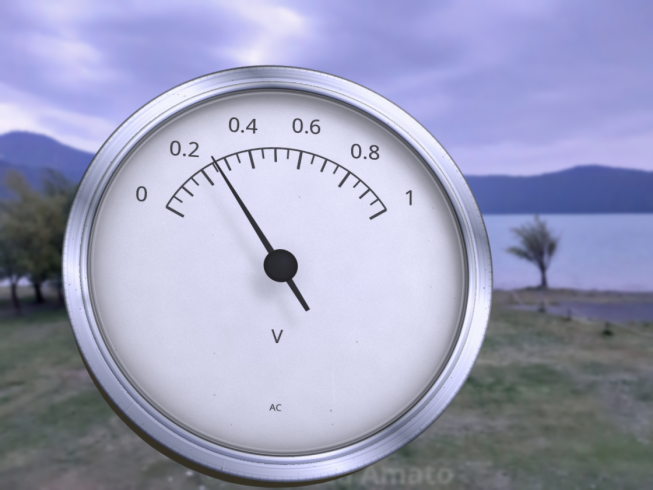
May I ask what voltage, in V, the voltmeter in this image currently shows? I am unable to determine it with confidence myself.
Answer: 0.25 V
